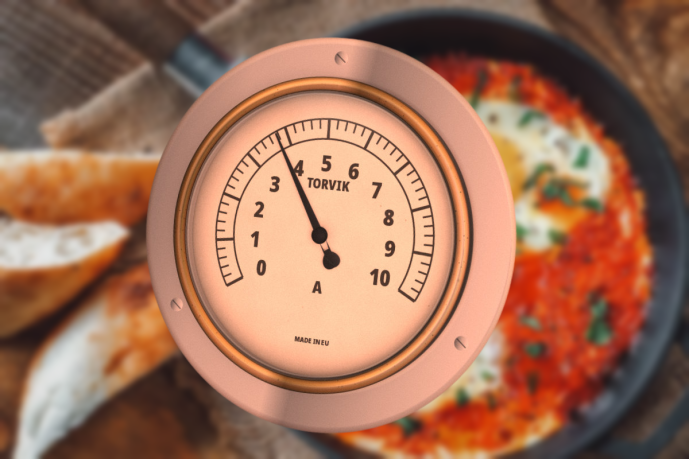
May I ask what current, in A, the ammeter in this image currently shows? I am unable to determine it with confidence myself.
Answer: 3.8 A
